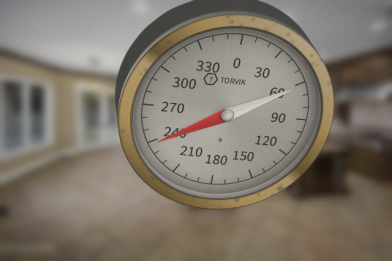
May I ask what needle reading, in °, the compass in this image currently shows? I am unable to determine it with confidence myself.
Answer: 240 °
